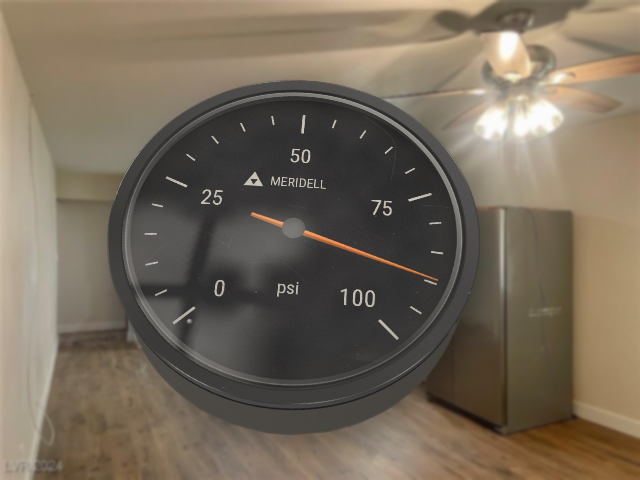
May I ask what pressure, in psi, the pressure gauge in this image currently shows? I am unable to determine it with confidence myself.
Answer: 90 psi
